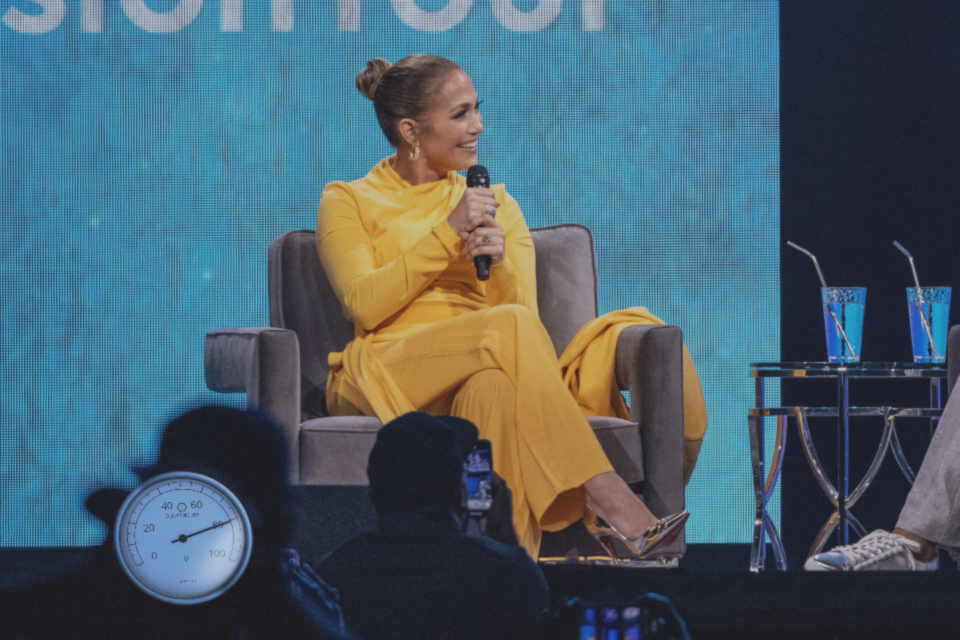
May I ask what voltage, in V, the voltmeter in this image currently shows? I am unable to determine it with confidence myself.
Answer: 80 V
